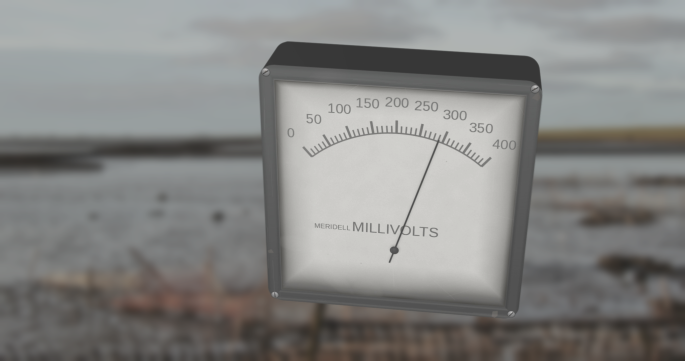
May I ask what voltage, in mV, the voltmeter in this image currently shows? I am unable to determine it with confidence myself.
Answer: 290 mV
